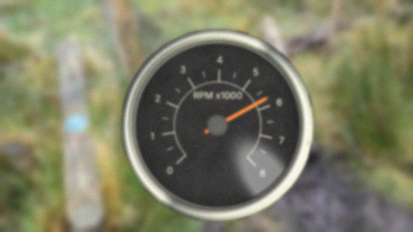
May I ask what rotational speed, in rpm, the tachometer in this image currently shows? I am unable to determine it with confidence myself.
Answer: 5750 rpm
